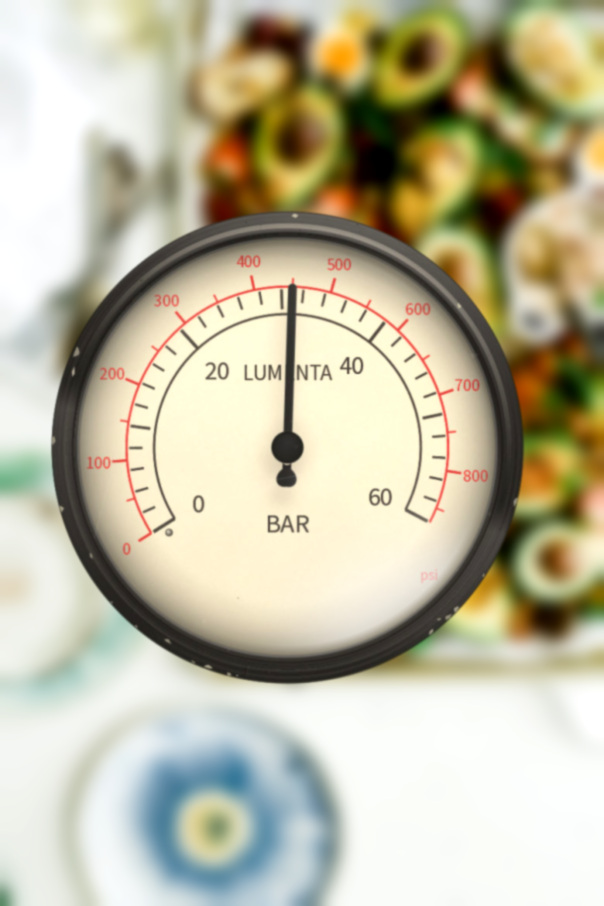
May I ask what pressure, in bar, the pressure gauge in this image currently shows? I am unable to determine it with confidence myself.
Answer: 31 bar
